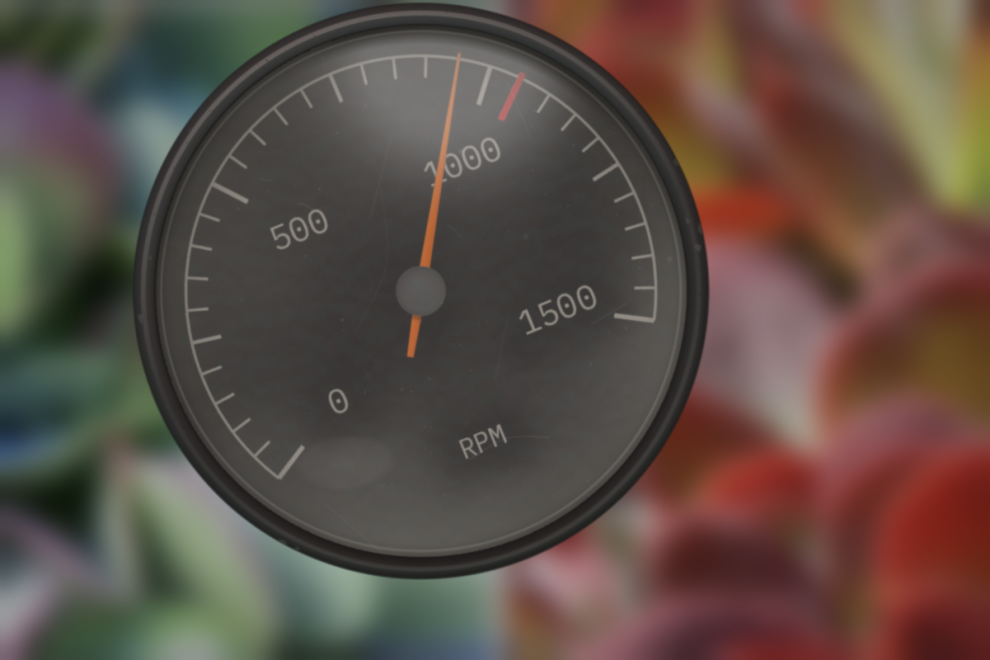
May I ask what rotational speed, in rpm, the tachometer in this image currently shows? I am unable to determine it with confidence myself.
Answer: 950 rpm
